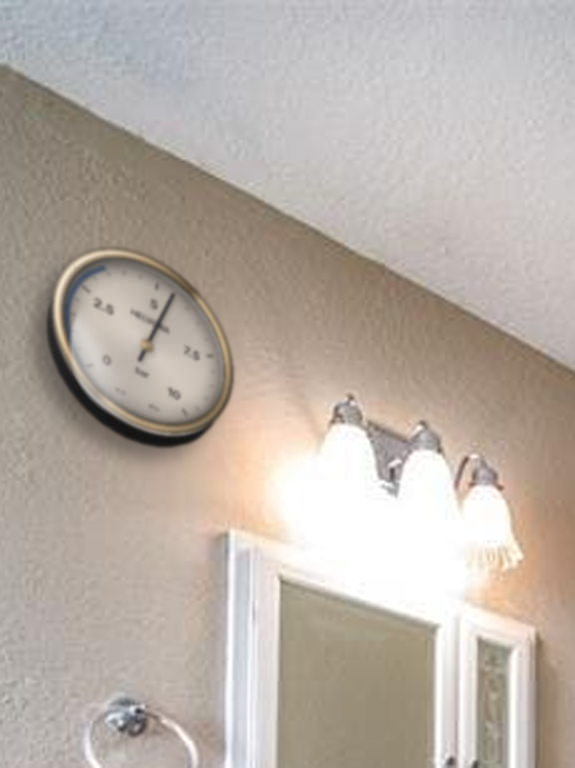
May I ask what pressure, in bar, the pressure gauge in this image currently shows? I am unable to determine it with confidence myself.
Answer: 5.5 bar
